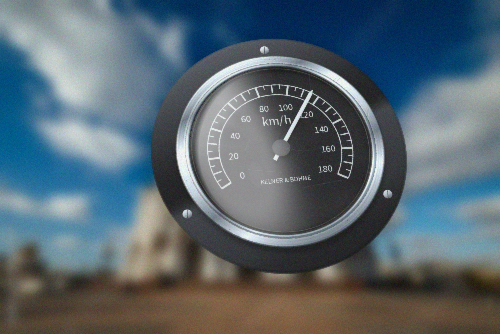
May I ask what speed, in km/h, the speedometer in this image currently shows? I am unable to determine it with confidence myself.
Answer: 115 km/h
